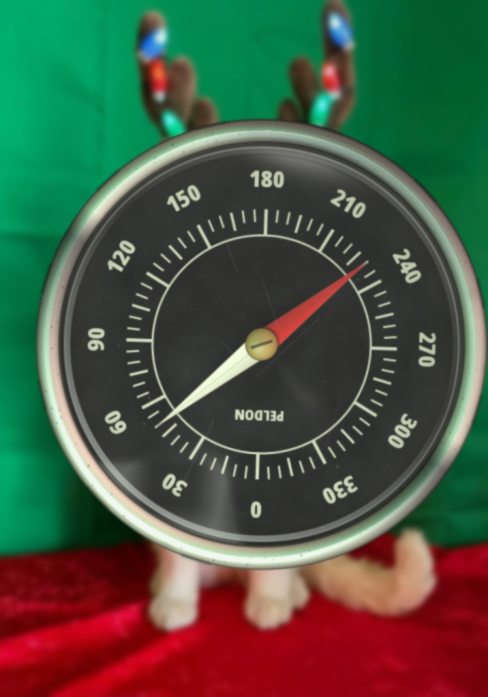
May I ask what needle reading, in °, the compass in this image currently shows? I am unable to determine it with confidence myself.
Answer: 230 °
